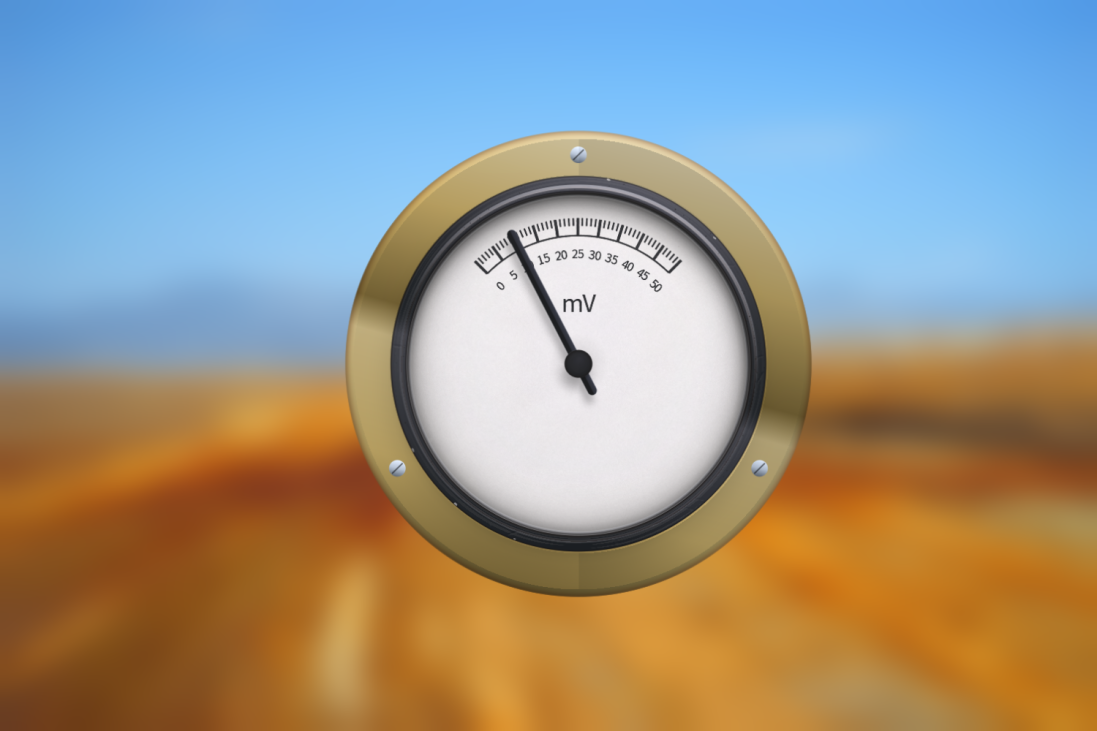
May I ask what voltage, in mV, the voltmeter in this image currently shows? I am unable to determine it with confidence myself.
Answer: 10 mV
